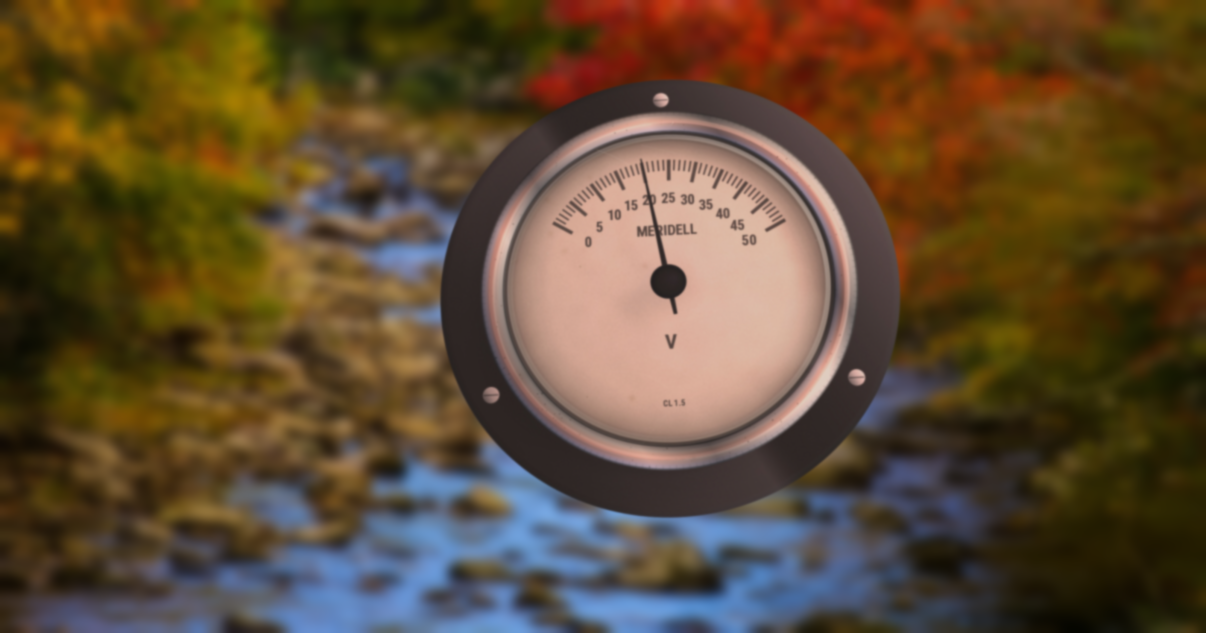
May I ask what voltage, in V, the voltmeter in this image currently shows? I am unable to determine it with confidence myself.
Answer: 20 V
